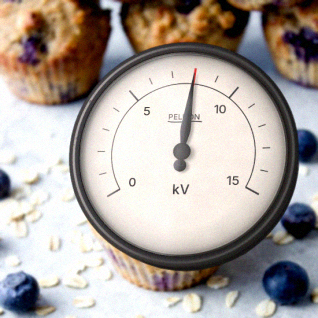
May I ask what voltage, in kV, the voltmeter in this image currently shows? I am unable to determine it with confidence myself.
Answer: 8 kV
